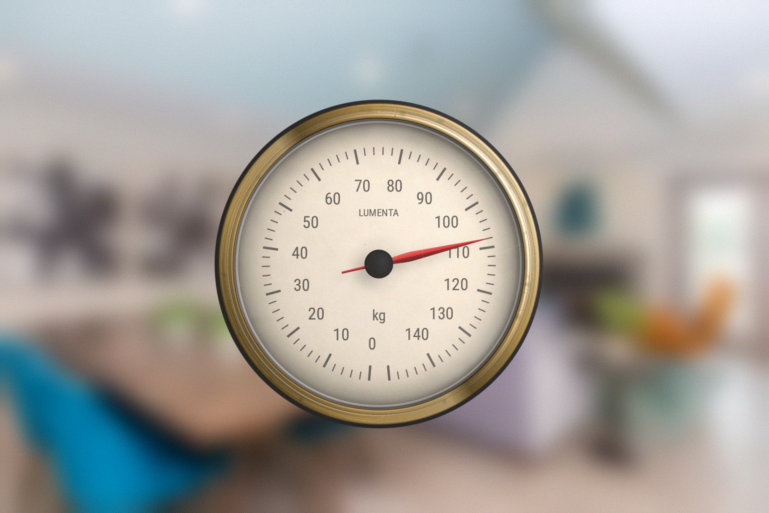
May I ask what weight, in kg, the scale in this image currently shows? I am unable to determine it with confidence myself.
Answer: 108 kg
